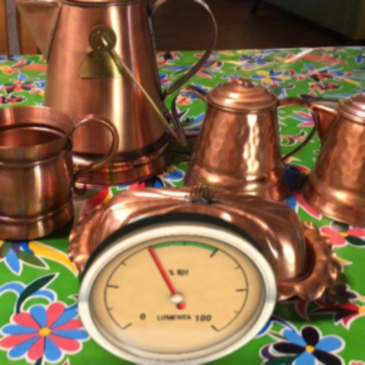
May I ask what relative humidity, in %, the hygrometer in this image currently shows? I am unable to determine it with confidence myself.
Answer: 40 %
